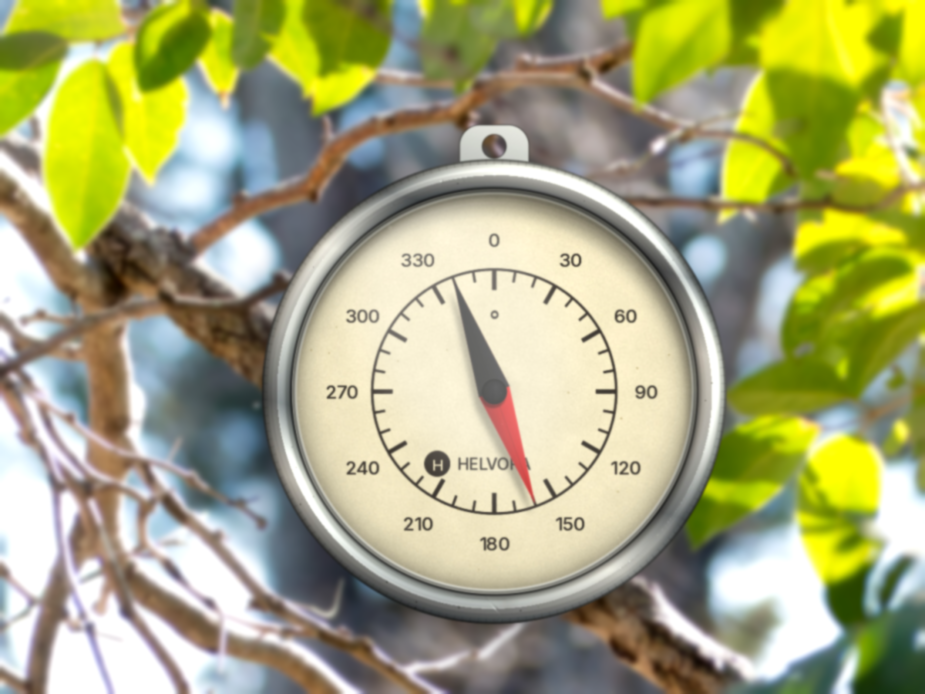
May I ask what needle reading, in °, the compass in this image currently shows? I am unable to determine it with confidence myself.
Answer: 160 °
